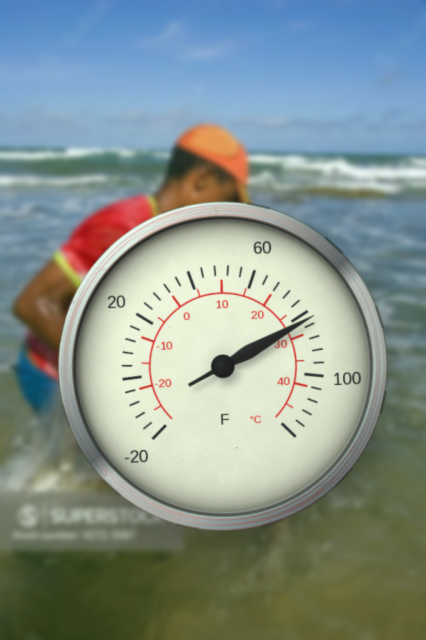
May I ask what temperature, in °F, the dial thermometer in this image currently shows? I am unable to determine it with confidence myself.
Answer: 82 °F
